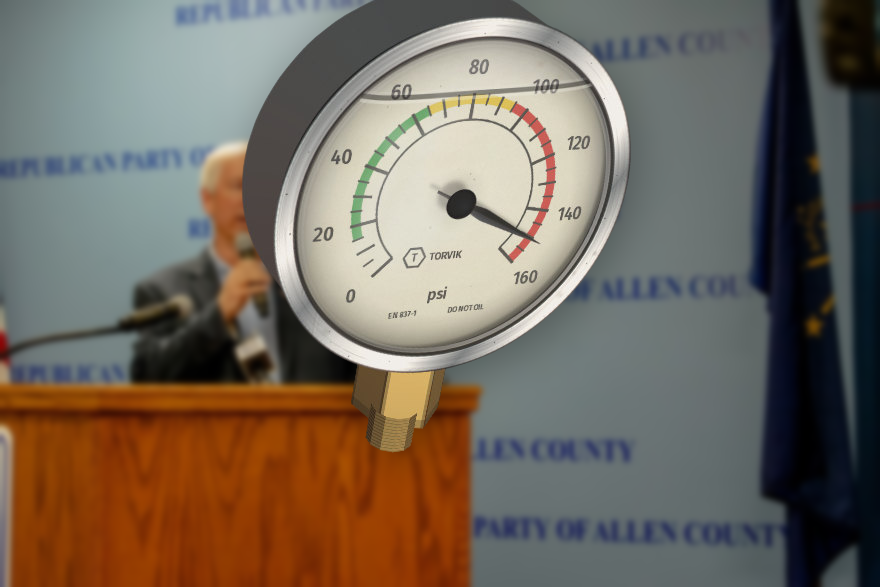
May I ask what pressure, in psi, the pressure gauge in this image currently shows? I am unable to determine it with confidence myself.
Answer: 150 psi
